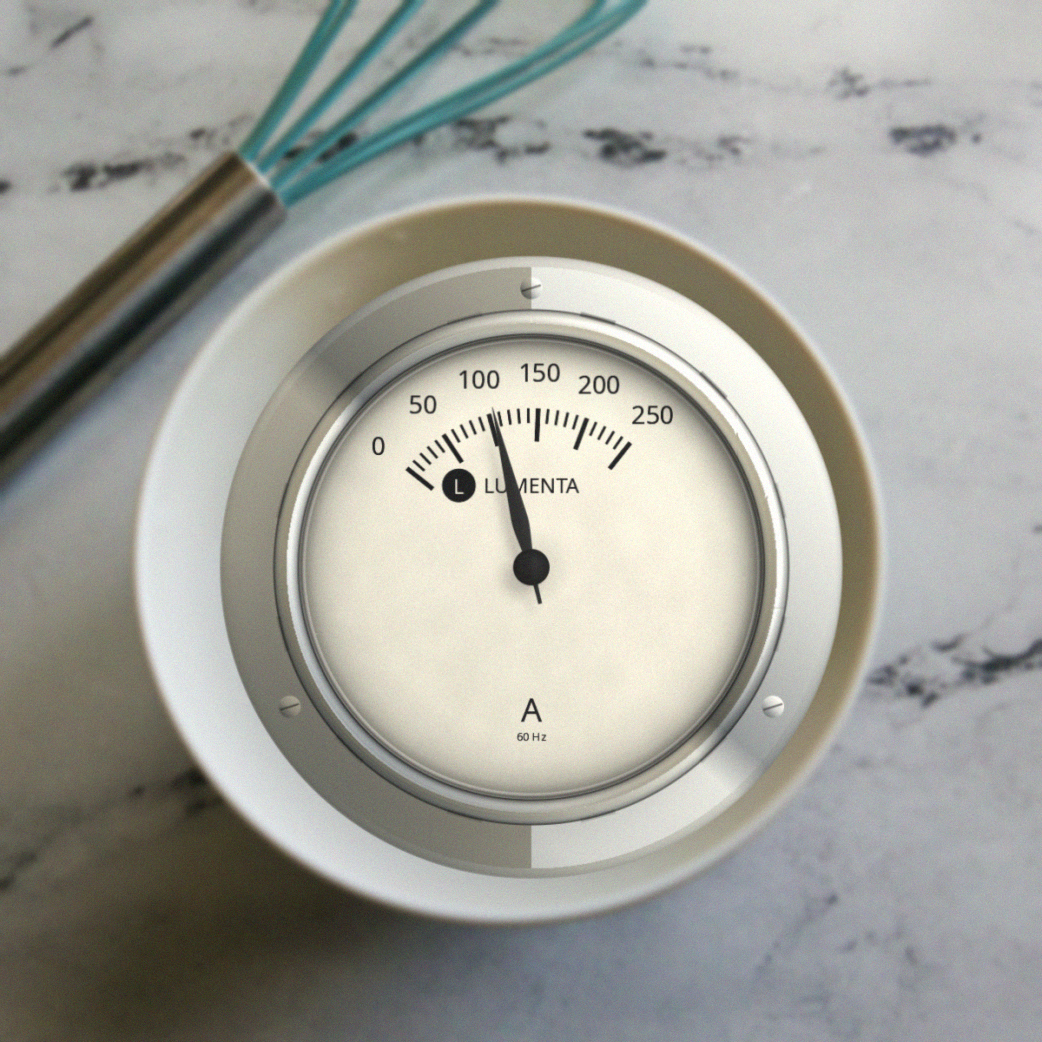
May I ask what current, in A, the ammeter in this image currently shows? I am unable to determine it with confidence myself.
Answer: 105 A
